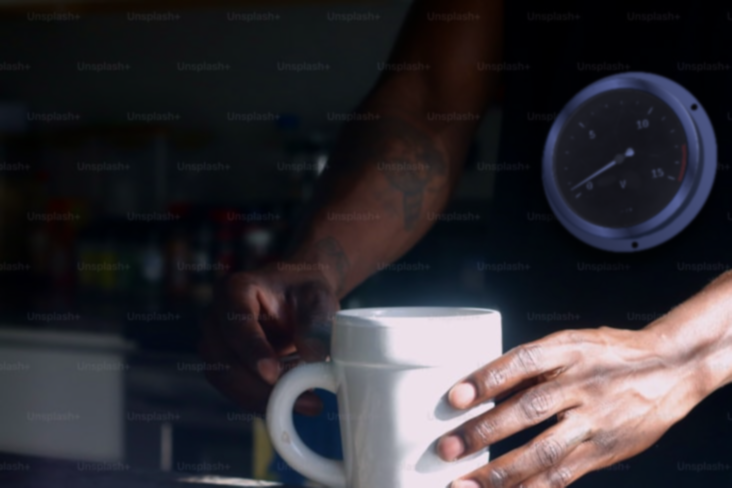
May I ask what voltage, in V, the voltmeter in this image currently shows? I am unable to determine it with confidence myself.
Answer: 0.5 V
